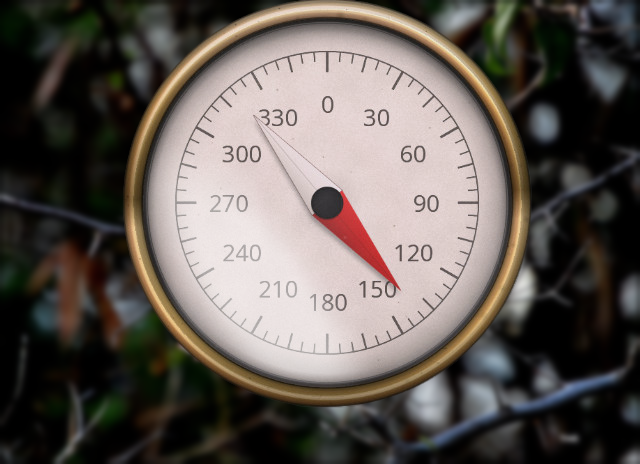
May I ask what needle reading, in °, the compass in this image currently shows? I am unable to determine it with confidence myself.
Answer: 140 °
